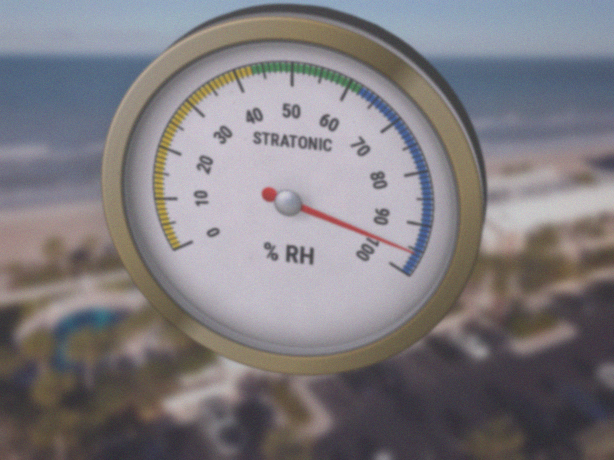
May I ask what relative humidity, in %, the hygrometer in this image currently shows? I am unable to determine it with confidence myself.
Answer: 95 %
